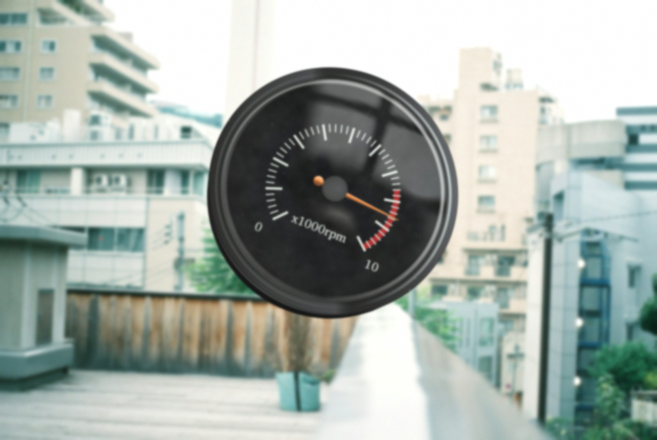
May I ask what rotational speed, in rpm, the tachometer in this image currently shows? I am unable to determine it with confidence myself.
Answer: 8600 rpm
